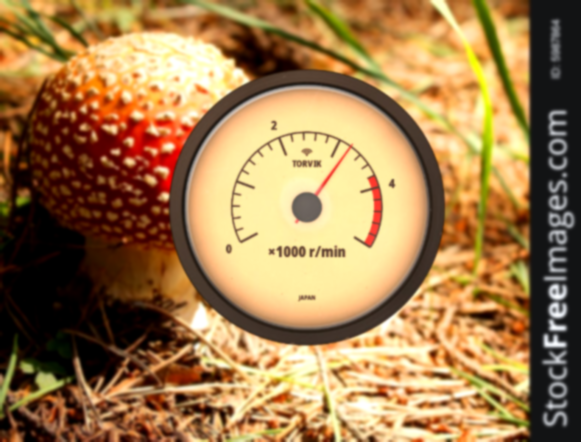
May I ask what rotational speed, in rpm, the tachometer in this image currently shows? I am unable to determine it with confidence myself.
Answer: 3200 rpm
